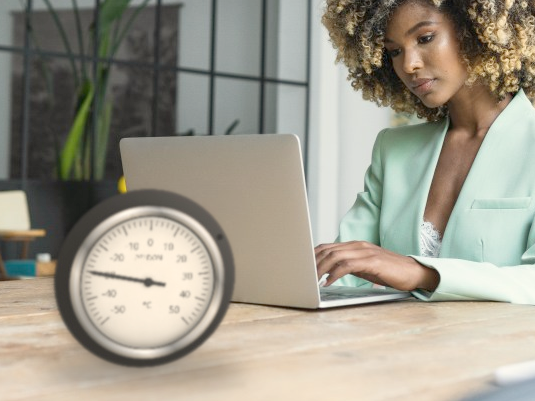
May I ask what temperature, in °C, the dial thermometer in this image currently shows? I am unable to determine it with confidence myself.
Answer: -30 °C
